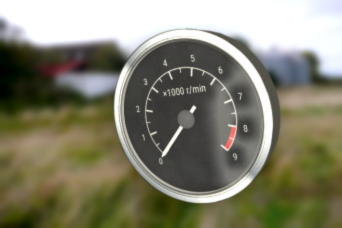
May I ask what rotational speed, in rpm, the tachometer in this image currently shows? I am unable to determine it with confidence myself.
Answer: 0 rpm
